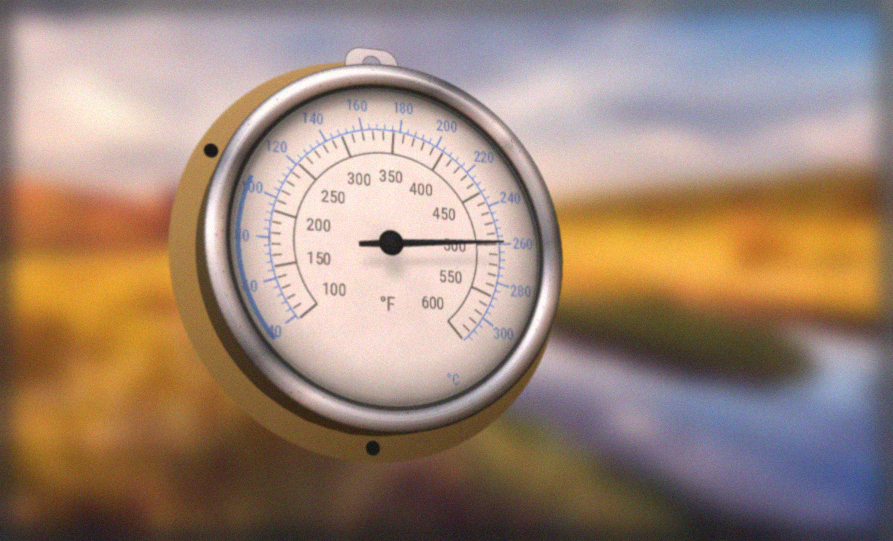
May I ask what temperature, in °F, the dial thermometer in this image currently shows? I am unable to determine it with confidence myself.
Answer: 500 °F
